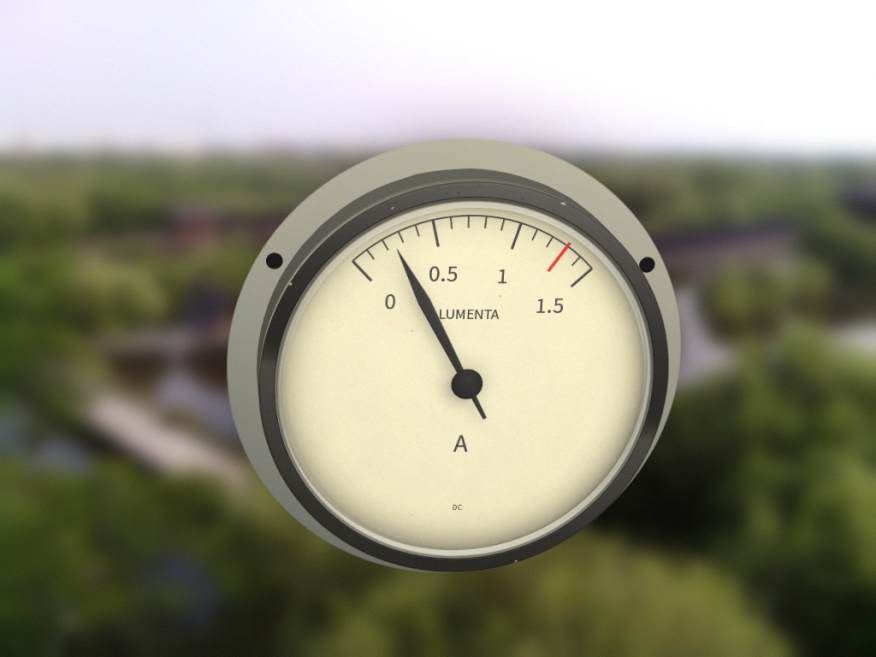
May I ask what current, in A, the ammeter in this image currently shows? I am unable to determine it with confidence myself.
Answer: 0.25 A
